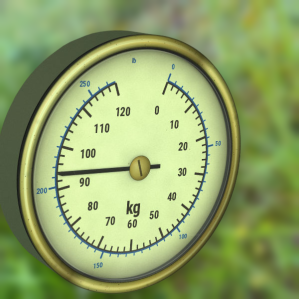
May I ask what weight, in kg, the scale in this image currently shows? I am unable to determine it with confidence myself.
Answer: 94 kg
